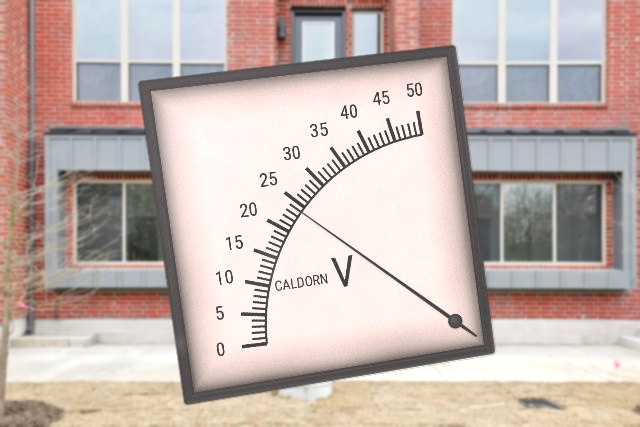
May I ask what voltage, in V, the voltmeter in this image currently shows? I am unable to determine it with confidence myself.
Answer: 24 V
